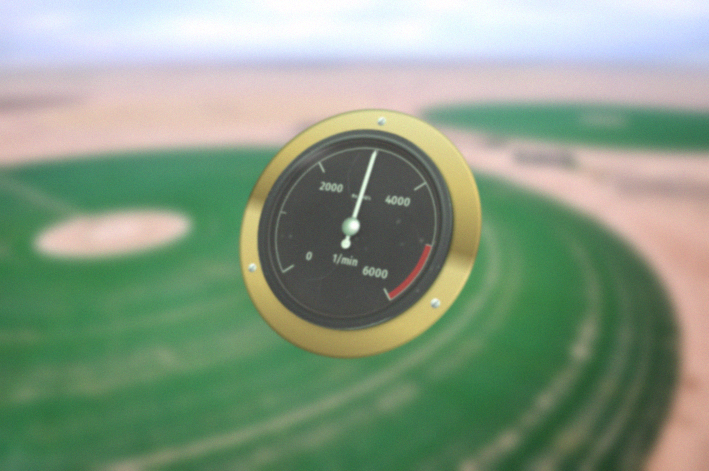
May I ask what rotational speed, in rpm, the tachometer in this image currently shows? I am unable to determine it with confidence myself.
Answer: 3000 rpm
